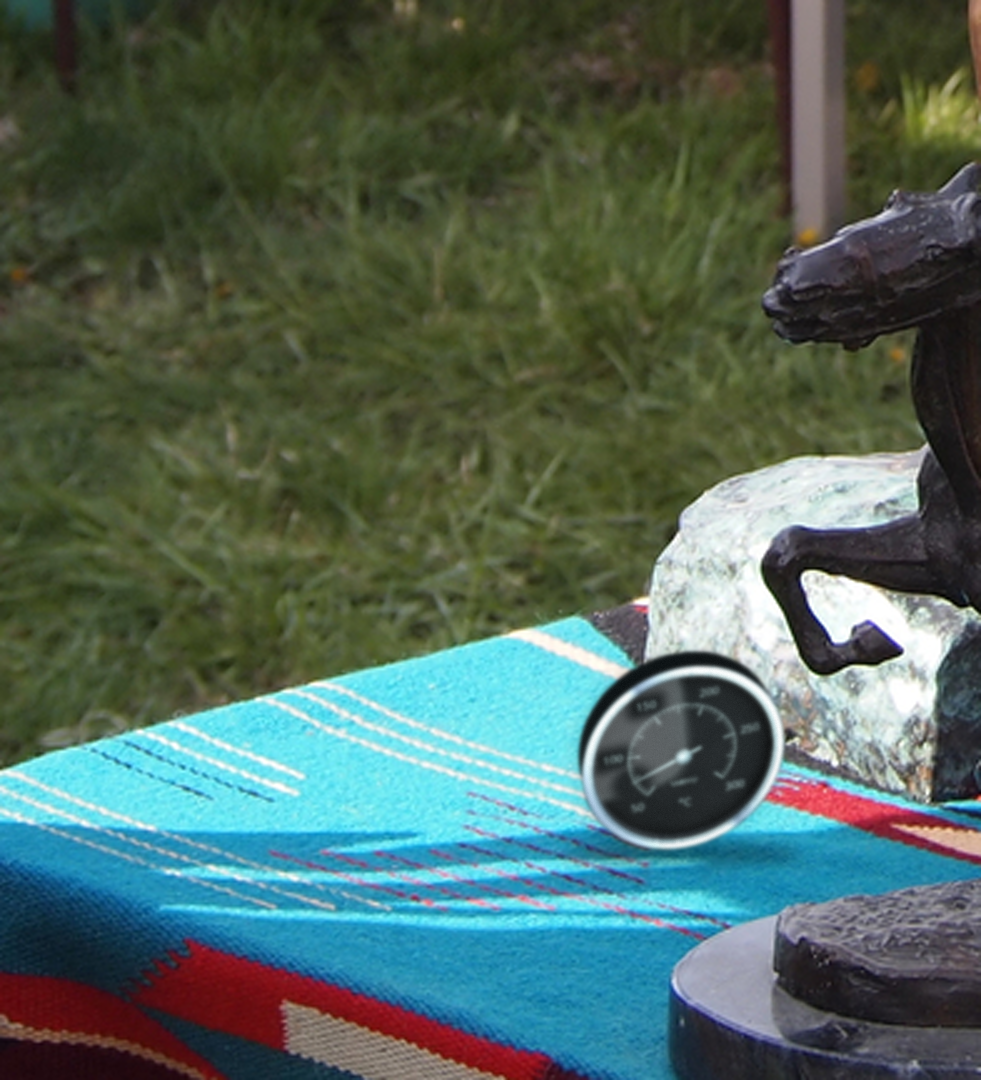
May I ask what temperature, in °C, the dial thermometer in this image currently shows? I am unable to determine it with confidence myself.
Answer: 75 °C
